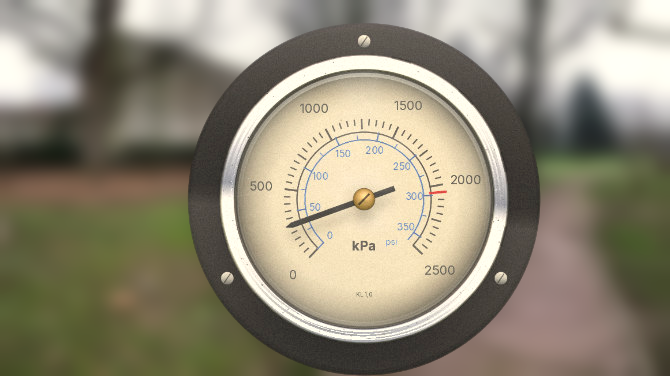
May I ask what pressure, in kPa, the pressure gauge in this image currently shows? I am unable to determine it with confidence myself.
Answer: 250 kPa
